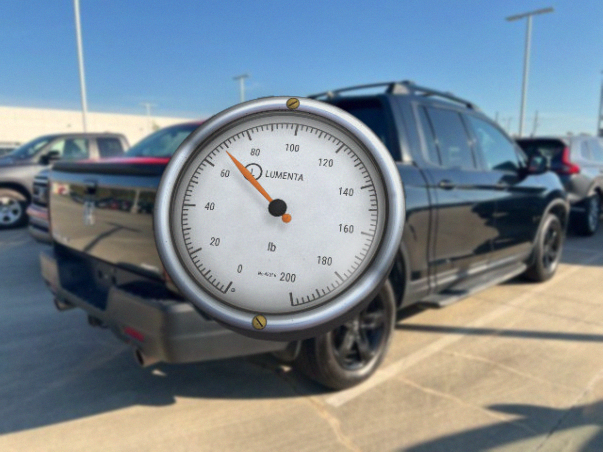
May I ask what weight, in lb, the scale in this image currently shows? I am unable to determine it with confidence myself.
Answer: 68 lb
